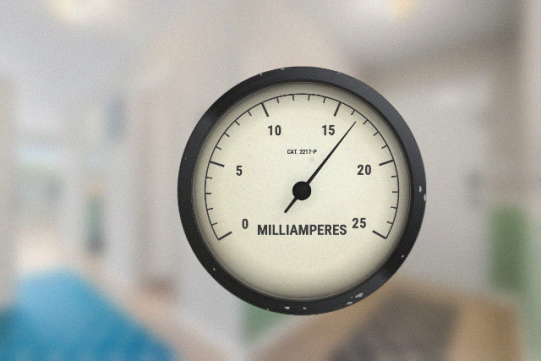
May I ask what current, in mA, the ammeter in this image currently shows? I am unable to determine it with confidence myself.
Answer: 16.5 mA
